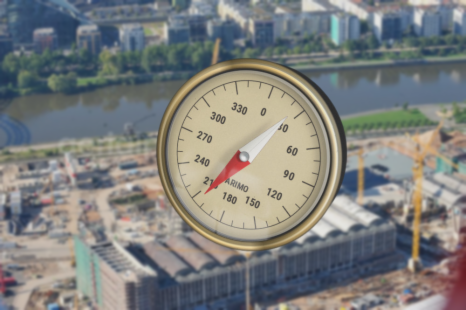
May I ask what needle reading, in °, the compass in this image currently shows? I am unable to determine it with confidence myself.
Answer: 205 °
